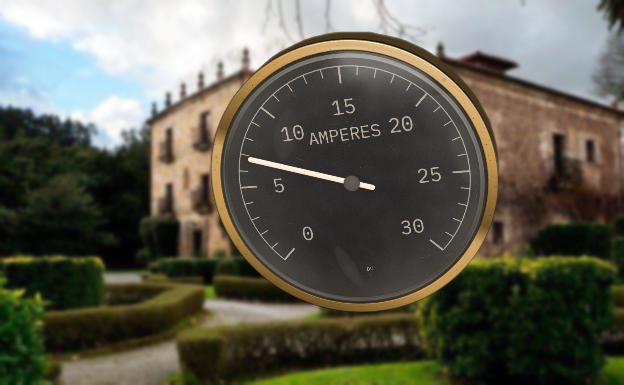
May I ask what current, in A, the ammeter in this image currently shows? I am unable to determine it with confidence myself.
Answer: 7 A
